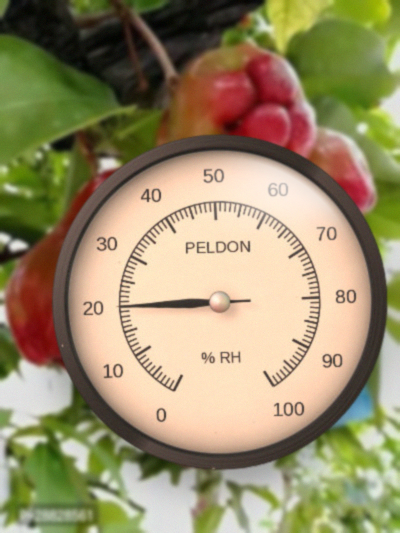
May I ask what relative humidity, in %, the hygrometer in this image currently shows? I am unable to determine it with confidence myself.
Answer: 20 %
